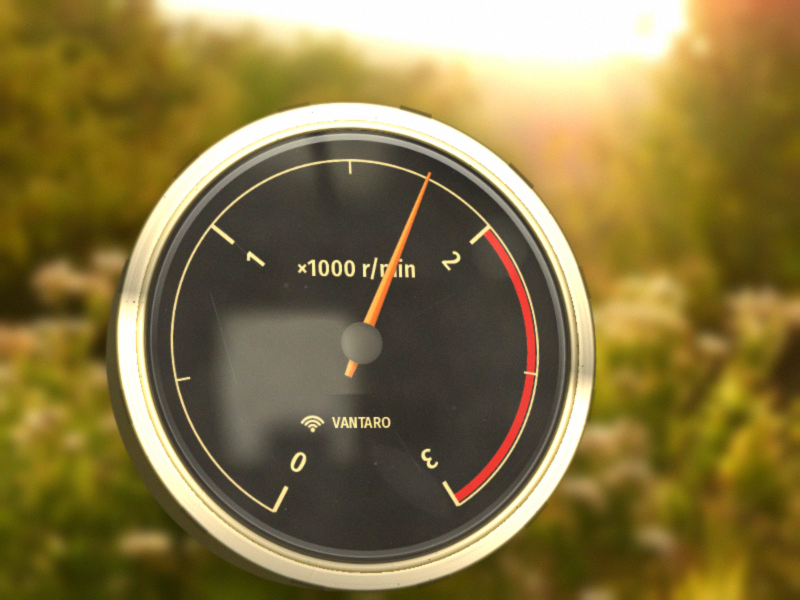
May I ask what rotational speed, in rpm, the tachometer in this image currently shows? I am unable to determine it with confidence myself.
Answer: 1750 rpm
